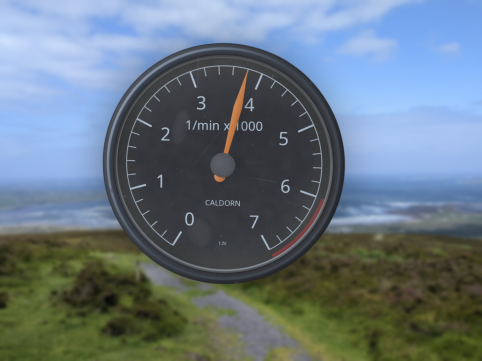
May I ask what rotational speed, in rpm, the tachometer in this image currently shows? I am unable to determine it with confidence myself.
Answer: 3800 rpm
